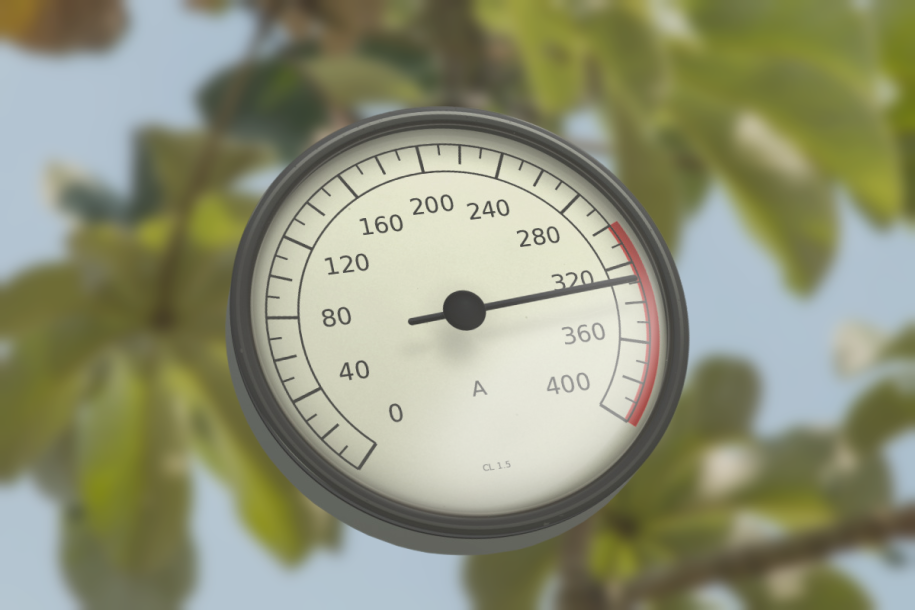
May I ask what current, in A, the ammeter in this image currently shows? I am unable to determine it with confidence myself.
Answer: 330 A
